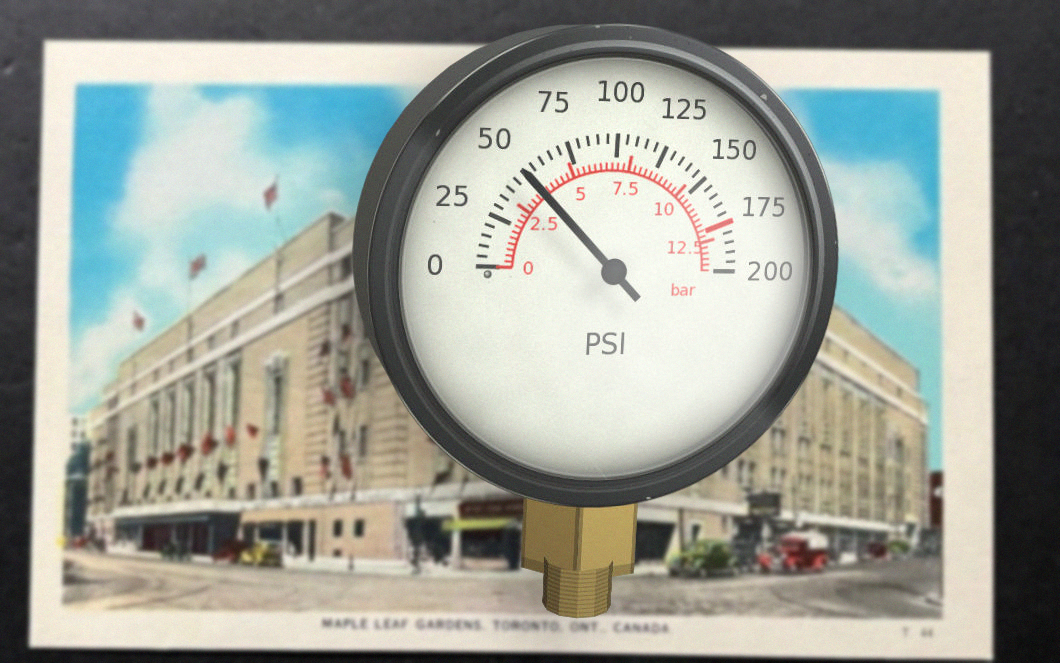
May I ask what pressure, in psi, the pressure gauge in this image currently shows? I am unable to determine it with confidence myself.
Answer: 50 psi
